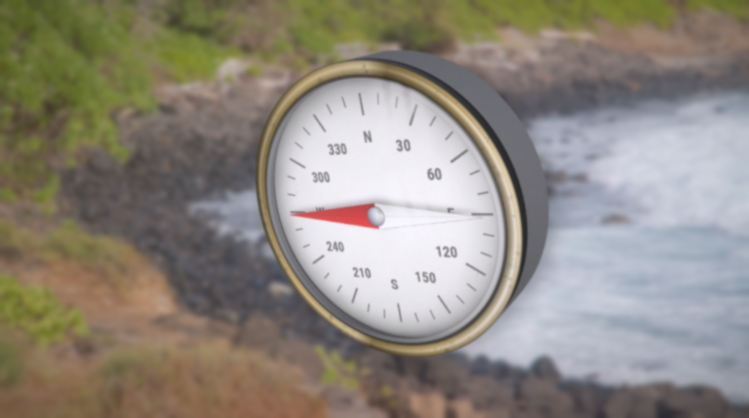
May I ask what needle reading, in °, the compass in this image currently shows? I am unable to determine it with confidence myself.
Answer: 270 °
